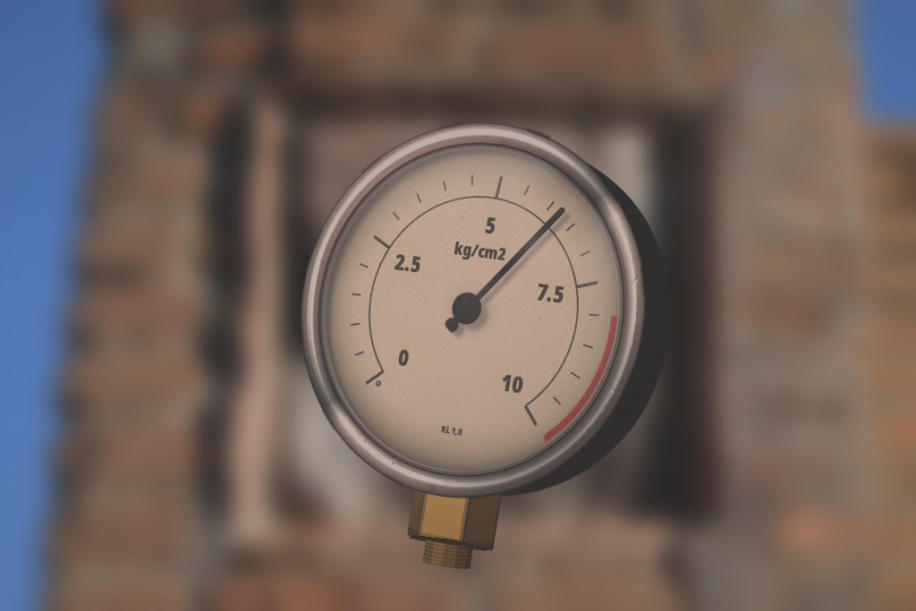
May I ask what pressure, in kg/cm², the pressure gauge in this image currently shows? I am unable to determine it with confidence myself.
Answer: 6.25 kg/cm²
